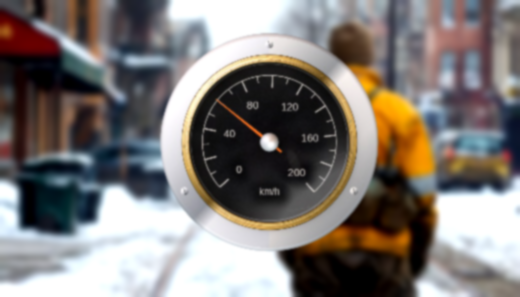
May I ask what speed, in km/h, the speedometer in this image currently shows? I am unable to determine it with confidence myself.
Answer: 60 km/h
